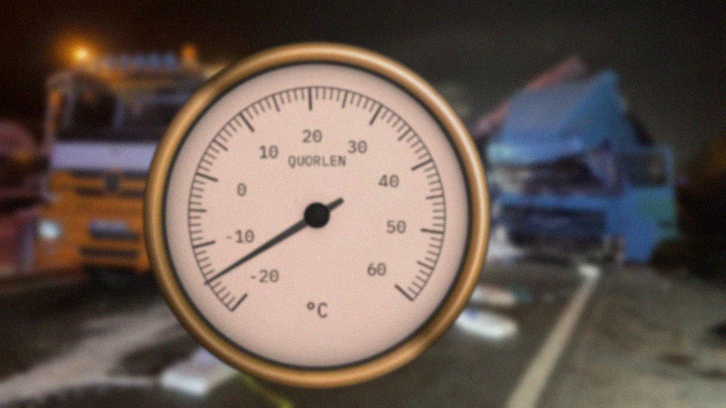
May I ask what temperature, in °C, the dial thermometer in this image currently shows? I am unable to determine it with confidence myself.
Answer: -15 °C
